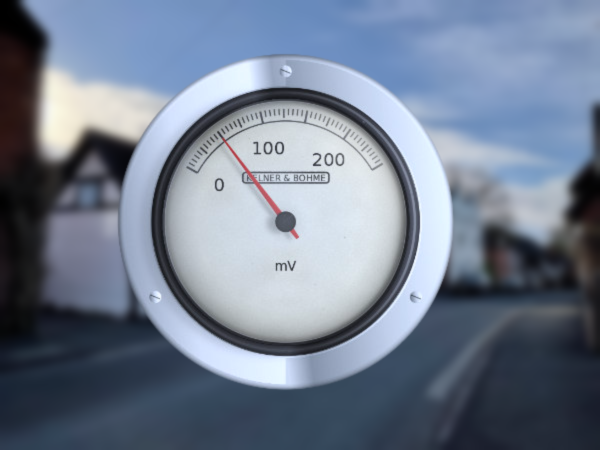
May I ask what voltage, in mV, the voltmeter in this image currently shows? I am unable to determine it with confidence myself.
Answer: 50 mV
